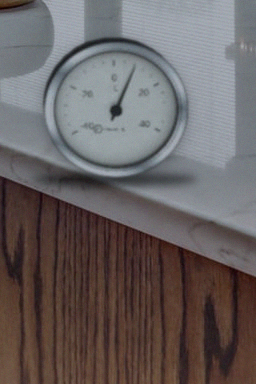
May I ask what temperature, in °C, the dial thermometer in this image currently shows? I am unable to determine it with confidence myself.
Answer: 8 °C
